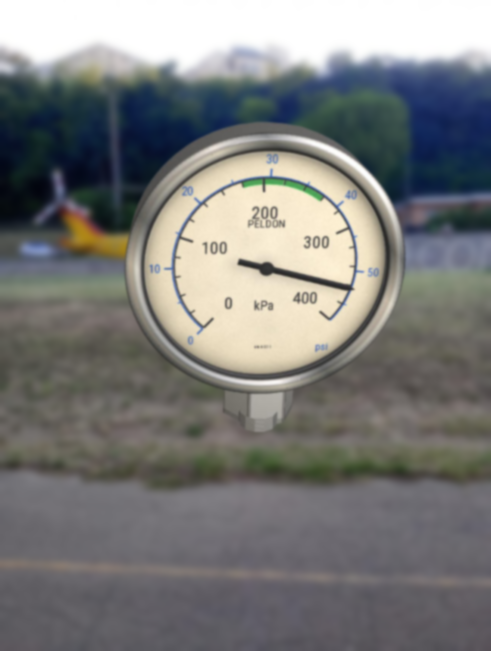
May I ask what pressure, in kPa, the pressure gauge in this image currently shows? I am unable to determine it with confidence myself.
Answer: 360 kPa
